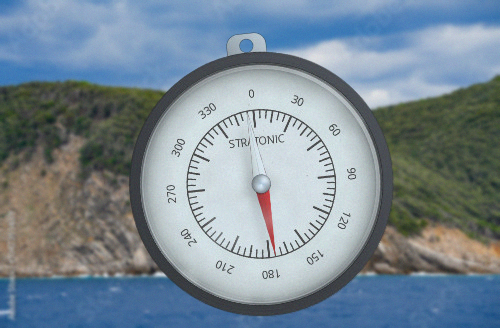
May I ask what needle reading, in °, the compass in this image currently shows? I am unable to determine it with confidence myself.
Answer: 175 °
